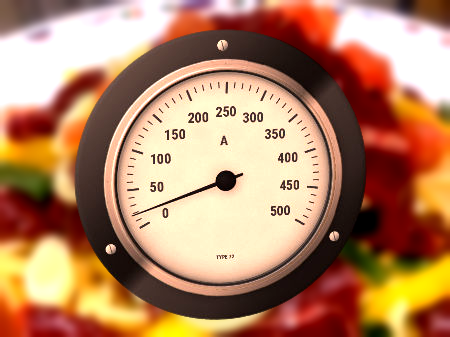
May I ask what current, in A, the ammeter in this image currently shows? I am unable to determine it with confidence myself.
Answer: 20 A
